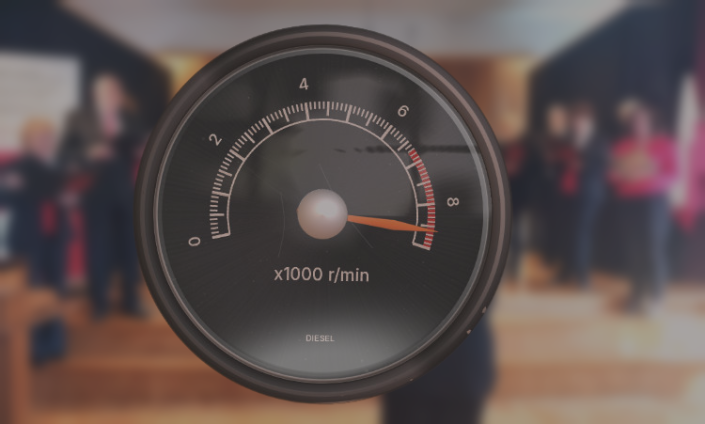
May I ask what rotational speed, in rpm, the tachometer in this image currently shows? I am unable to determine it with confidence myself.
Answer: 8600 rpm
